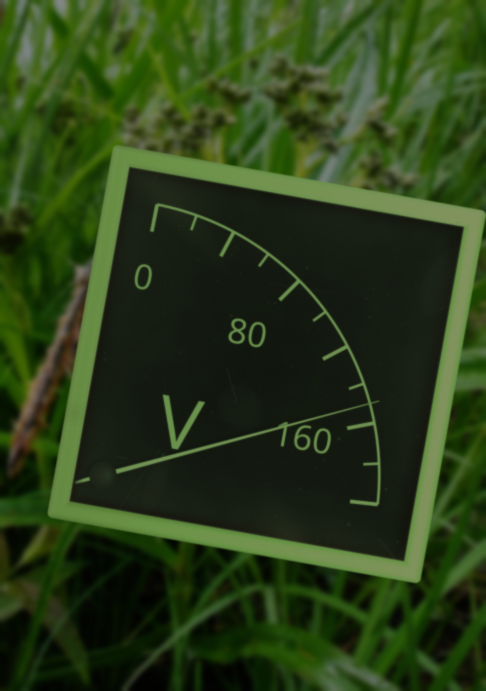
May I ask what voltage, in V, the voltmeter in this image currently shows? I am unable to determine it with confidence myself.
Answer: 150 V
